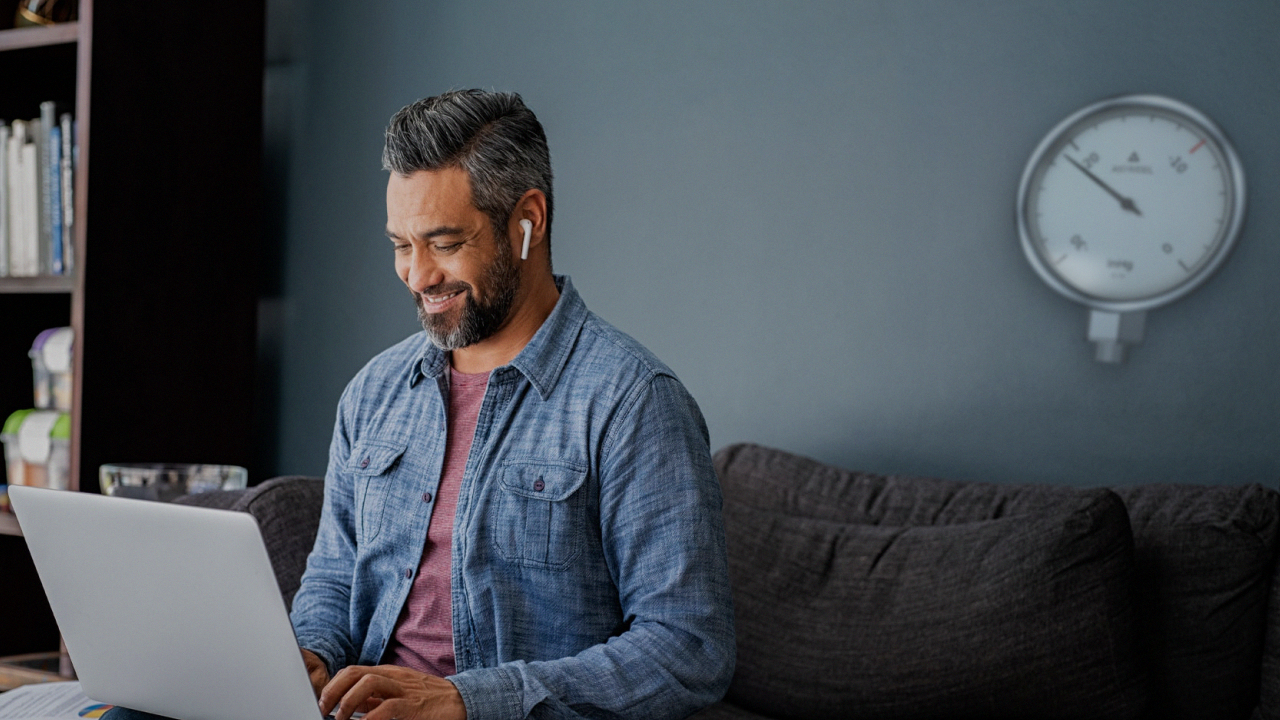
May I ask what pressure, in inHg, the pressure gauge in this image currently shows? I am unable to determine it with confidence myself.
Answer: -21 inHg
